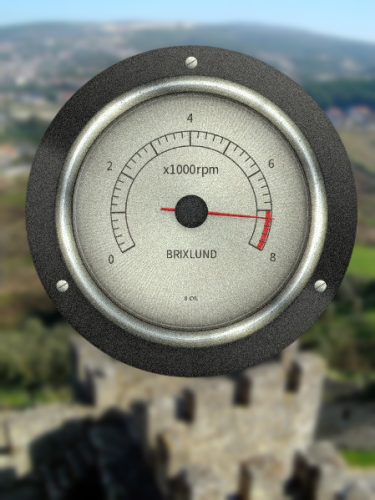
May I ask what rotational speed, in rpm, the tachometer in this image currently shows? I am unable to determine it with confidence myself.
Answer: 7200 rpm
